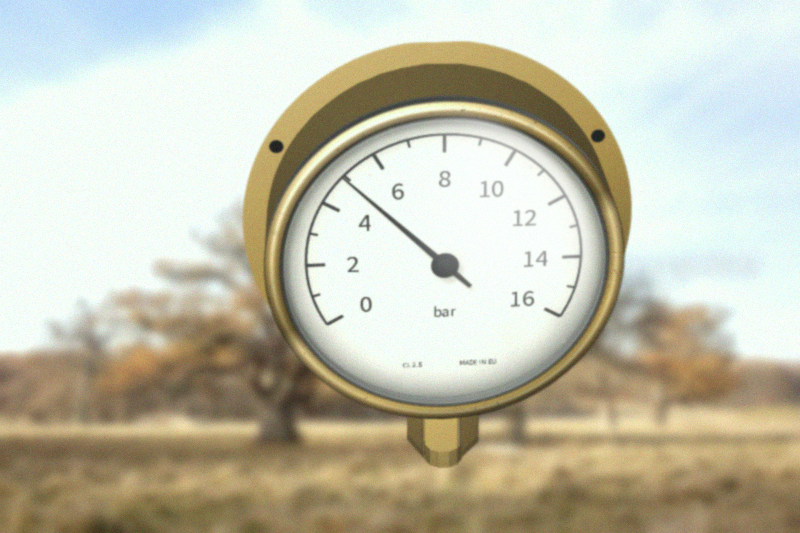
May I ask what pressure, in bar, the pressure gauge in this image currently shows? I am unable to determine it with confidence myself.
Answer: 5 bar
